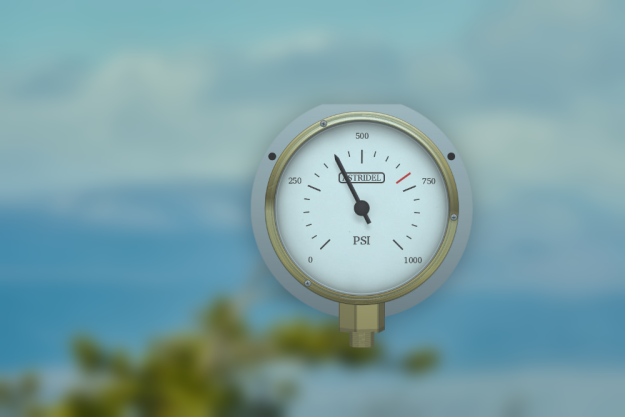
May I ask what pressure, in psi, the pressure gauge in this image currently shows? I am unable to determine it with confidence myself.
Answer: 400 psi
